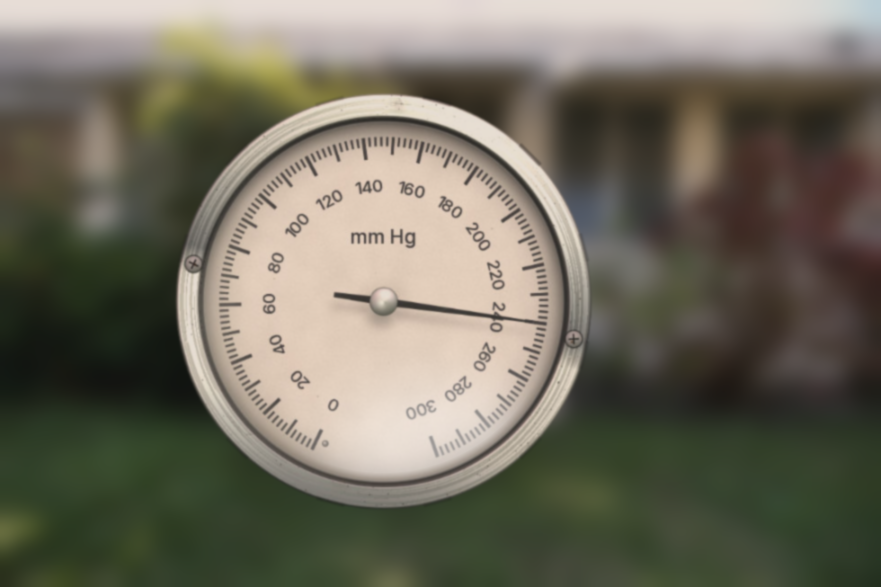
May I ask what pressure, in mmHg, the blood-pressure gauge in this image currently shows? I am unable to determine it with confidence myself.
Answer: 240 mmHg
